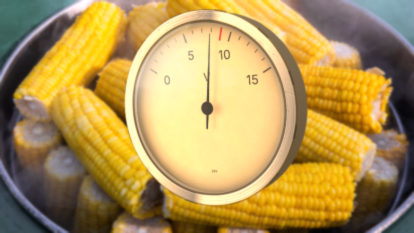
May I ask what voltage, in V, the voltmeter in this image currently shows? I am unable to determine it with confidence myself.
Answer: 8 V
